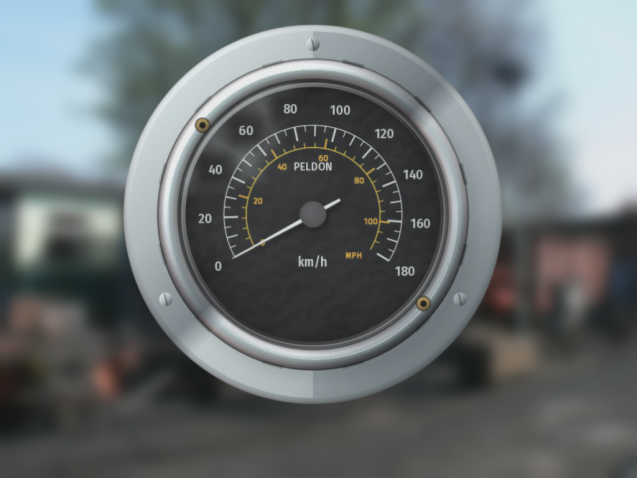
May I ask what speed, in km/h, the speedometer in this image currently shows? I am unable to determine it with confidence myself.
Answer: 0 km/h
